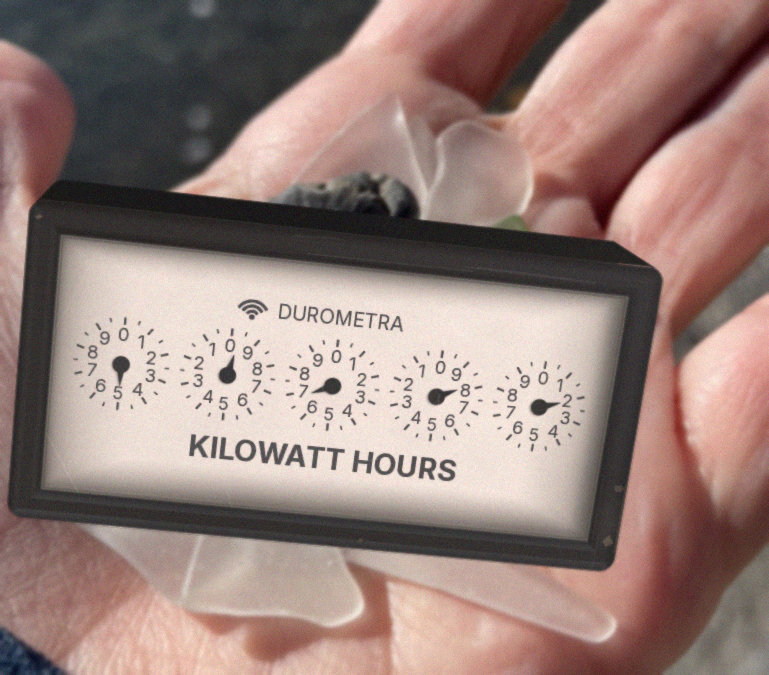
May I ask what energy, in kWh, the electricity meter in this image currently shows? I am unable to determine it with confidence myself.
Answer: 49682 kWh
